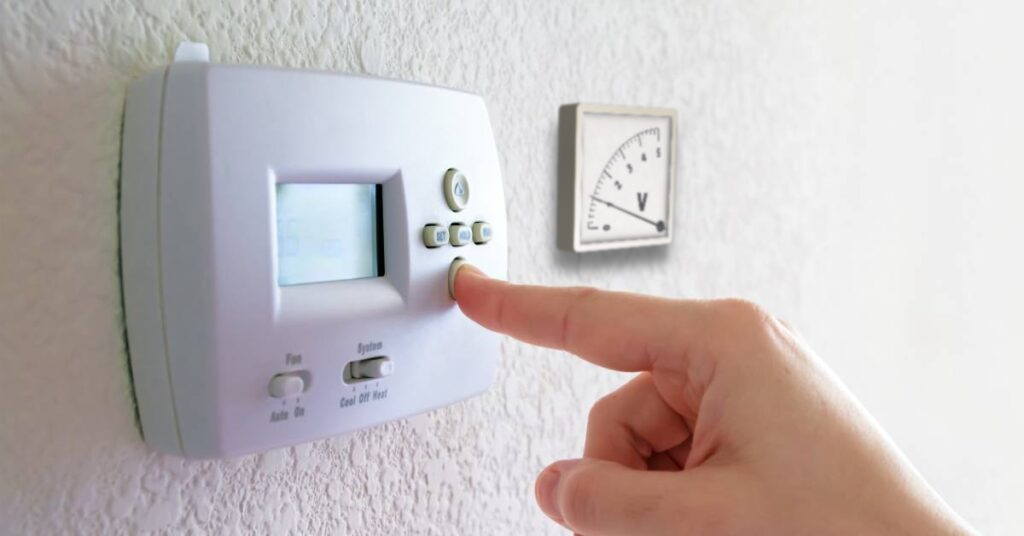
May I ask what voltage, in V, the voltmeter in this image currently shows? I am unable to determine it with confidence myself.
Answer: 1 V
